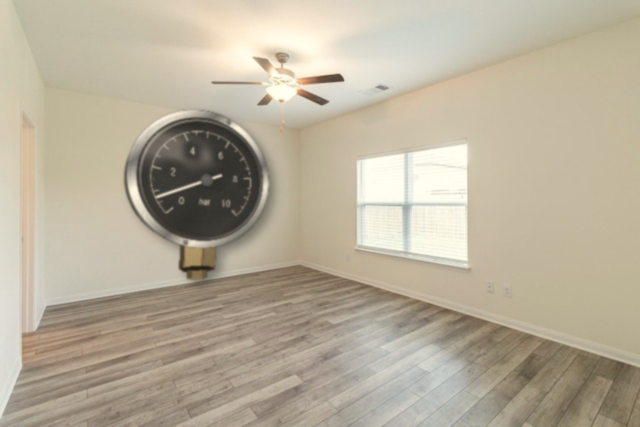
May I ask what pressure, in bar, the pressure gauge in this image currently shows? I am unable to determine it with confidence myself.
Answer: 0.75 bar
